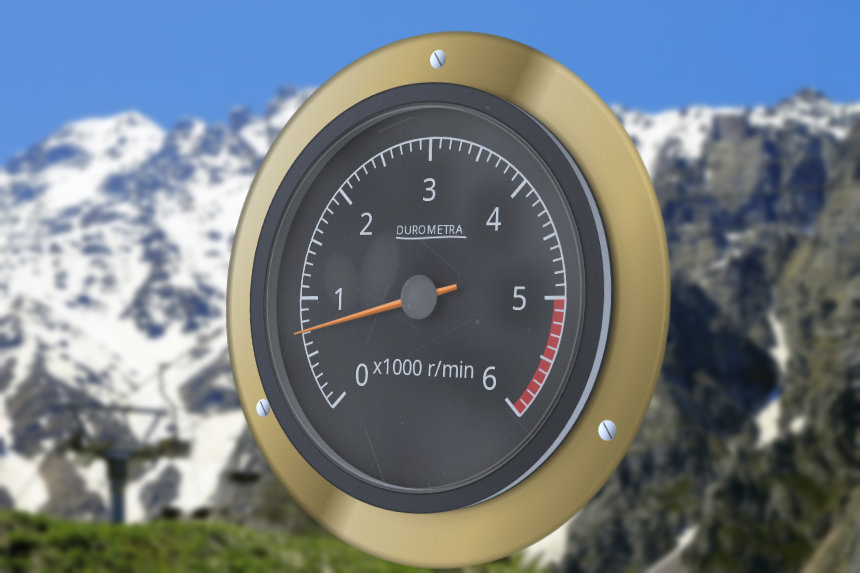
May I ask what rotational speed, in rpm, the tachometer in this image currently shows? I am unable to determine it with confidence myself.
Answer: 700 rpm
